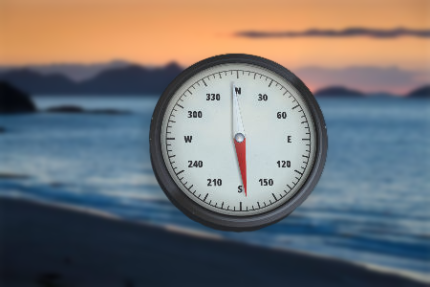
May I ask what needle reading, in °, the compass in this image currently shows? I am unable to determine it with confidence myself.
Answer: 175 °
